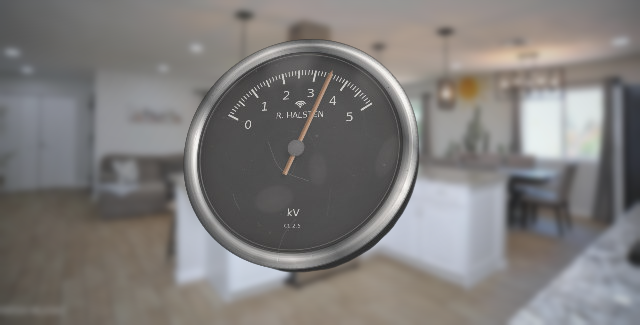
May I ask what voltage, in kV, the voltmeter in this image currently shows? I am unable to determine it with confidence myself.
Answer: 3.5 kV
